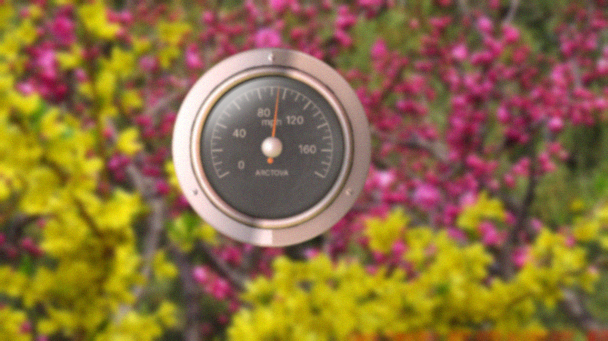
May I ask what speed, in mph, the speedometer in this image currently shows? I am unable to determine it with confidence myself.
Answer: 95 mph
